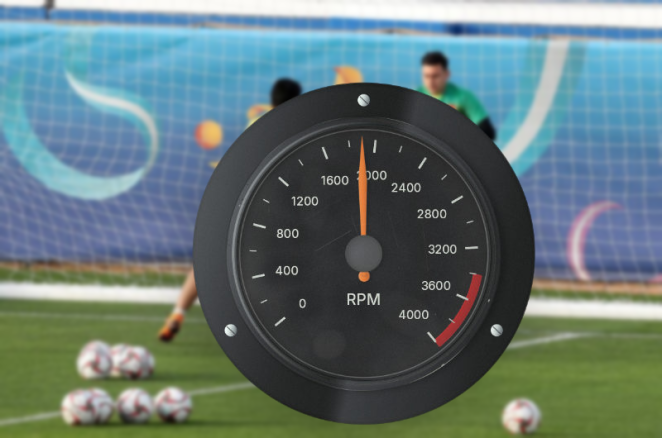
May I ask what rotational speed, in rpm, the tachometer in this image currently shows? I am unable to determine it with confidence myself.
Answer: 1900 rpm
